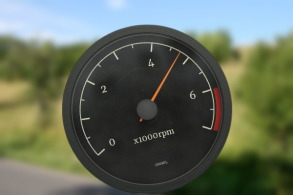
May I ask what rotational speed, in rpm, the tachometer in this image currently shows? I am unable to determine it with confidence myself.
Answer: 4750 rpm
